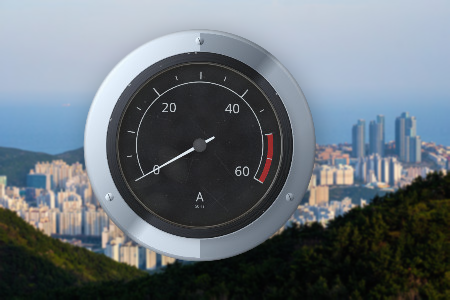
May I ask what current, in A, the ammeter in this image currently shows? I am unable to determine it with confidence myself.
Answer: 0 A
